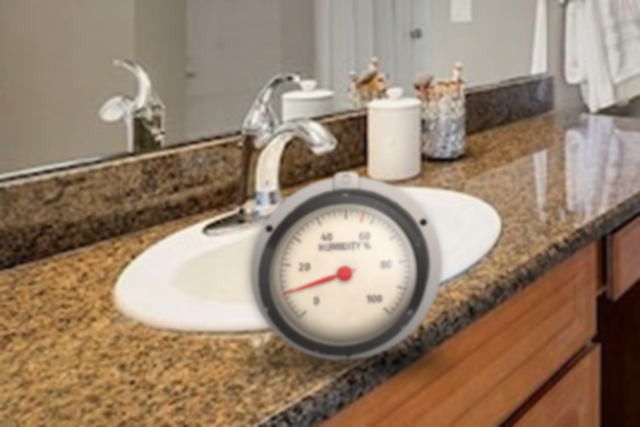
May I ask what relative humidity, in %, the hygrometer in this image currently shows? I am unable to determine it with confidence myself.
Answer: 10 %
